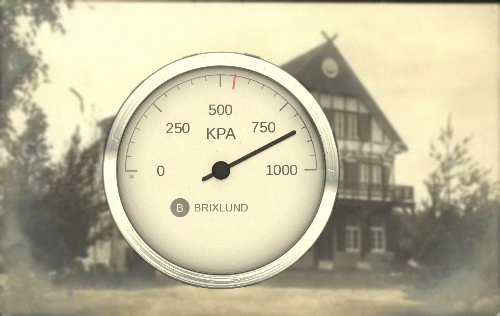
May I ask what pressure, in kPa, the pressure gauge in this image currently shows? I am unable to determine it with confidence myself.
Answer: 850 kPa
